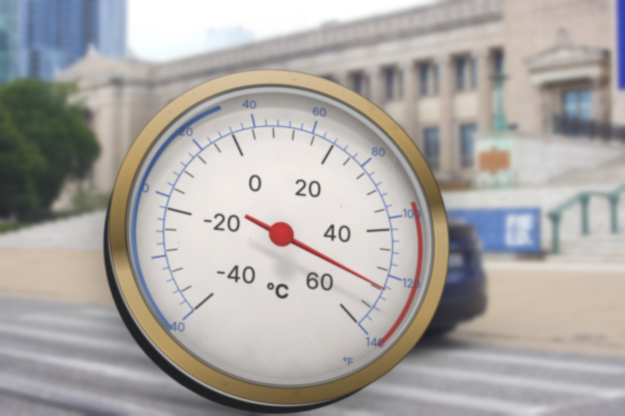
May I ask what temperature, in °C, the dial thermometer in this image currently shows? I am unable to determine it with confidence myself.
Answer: 52 °C
